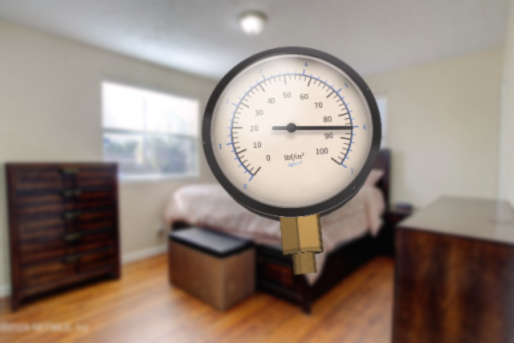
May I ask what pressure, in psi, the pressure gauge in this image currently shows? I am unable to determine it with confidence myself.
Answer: 86 psi
